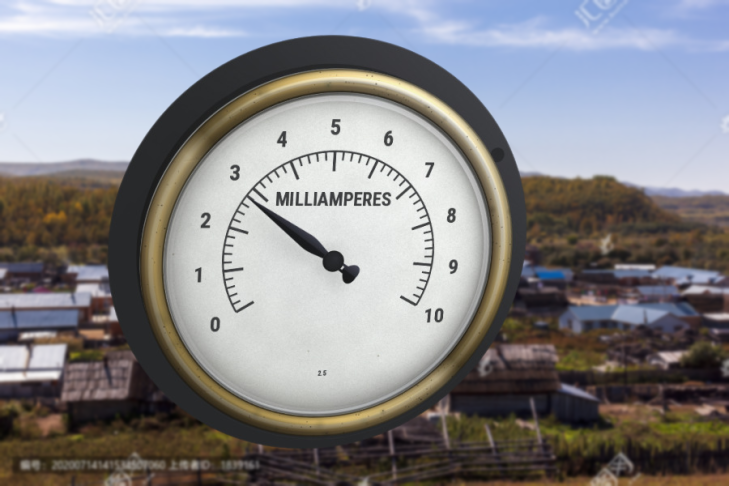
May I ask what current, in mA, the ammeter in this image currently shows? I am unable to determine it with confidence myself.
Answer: 2.8 mA
